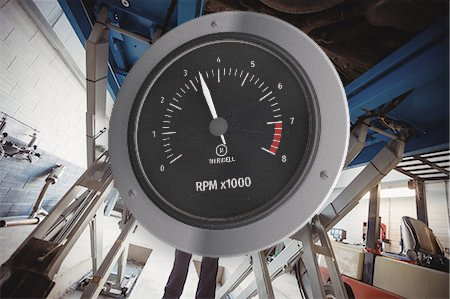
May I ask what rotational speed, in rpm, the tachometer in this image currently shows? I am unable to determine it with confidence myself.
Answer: 3400 rpm
